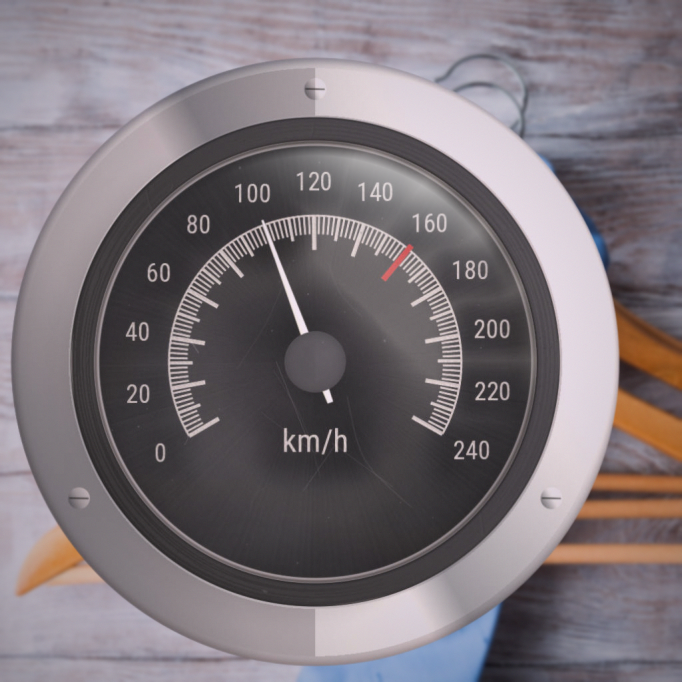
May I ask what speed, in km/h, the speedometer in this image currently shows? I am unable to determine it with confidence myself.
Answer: 100 km/h
